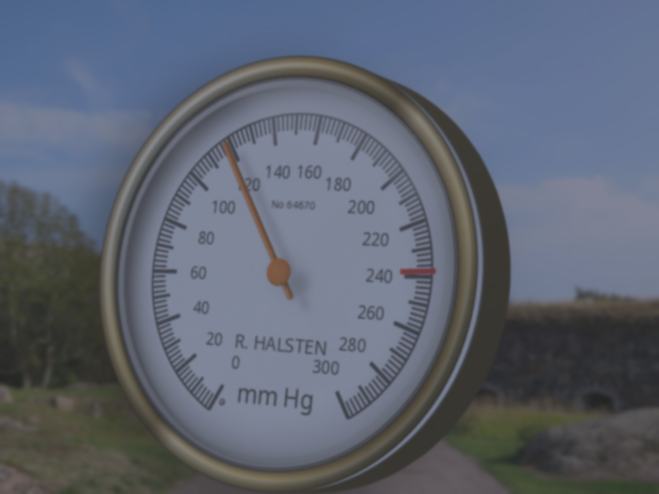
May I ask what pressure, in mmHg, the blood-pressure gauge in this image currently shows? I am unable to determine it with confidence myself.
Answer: 120 mmHg
